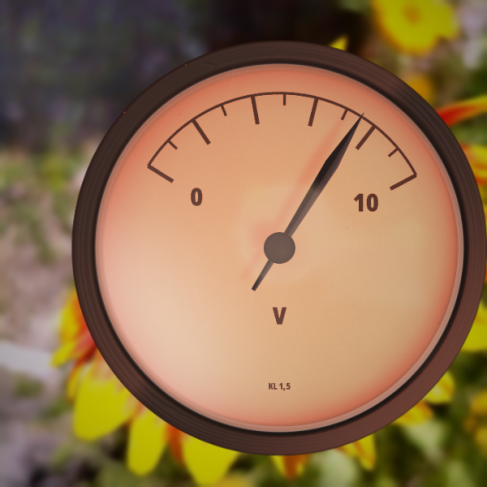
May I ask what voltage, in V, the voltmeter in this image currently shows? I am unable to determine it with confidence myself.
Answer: 7.5 V
